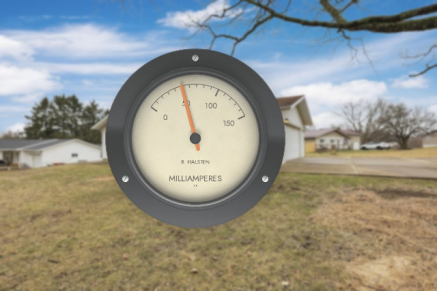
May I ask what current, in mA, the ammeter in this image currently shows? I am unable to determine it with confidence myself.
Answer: 50 mA
